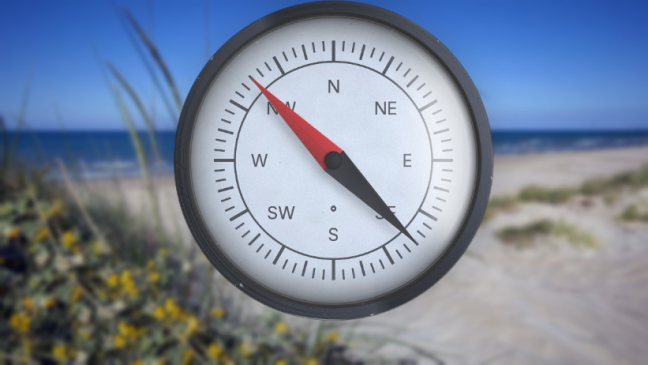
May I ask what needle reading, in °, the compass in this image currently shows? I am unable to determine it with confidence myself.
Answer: 315 °
